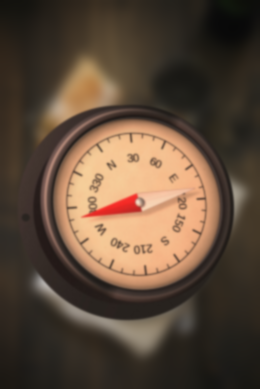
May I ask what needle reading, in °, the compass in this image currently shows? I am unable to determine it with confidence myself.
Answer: 290 °
